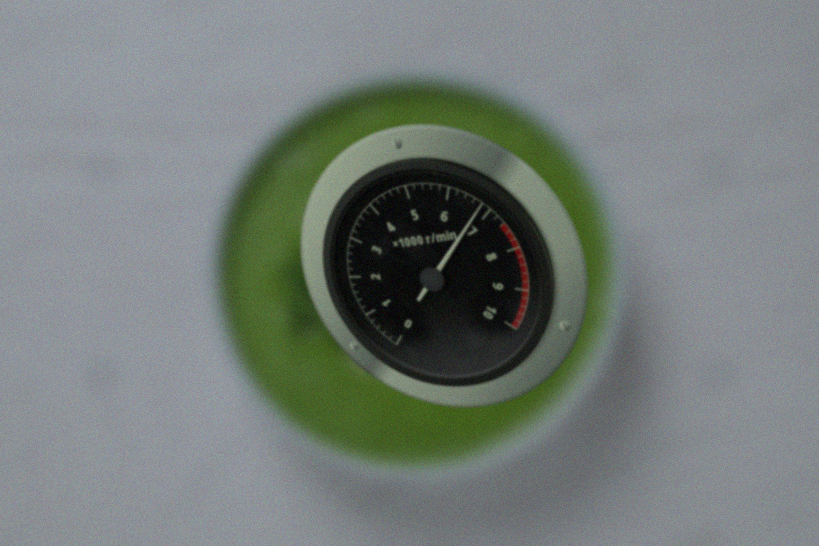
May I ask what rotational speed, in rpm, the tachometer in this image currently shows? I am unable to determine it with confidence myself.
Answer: 6800 rpm
